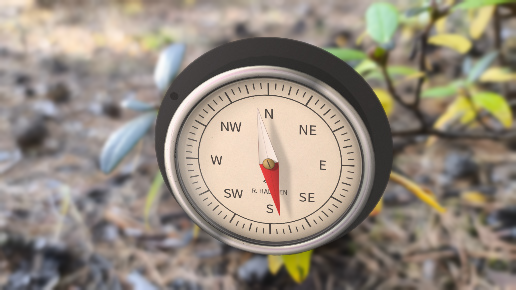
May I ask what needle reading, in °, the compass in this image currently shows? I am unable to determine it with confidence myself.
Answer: 170 °
